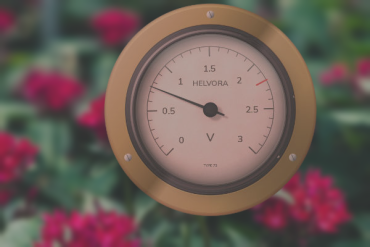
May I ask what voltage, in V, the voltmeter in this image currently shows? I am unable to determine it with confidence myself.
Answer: 0.75 V
